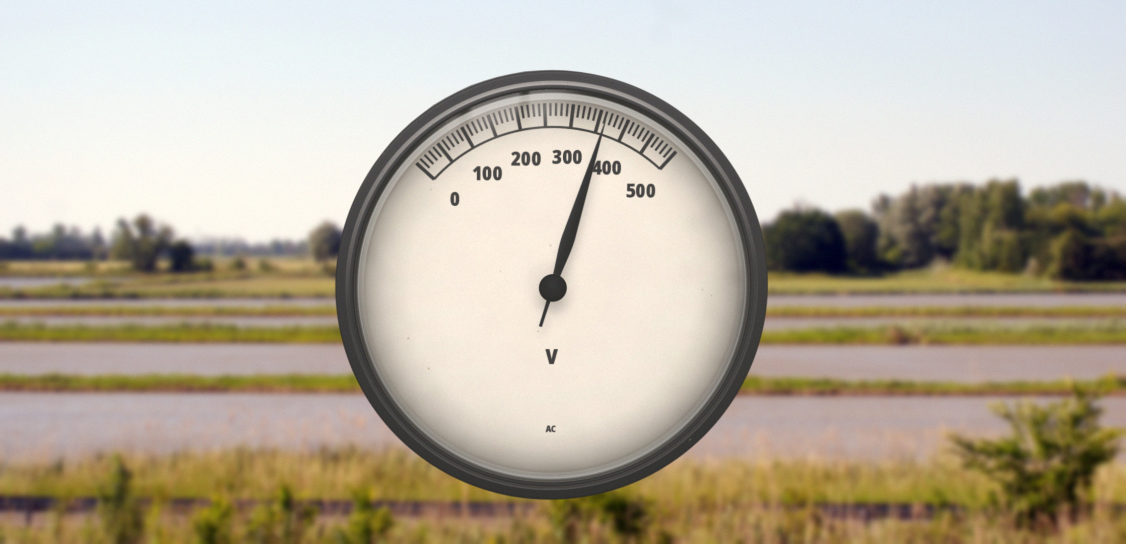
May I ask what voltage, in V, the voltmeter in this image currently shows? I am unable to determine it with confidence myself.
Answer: 360 V
